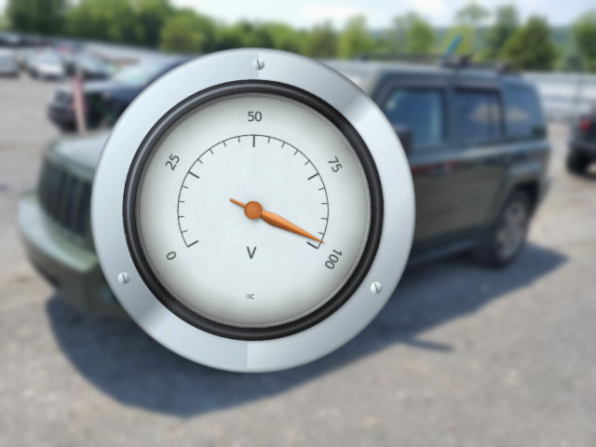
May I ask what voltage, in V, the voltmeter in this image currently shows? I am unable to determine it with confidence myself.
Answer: 97.5 V
